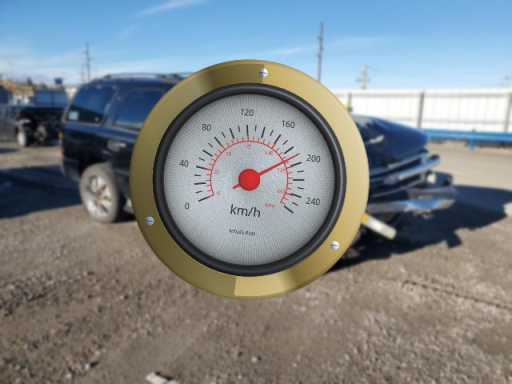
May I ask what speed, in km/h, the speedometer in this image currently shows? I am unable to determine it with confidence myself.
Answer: 190 km/h
